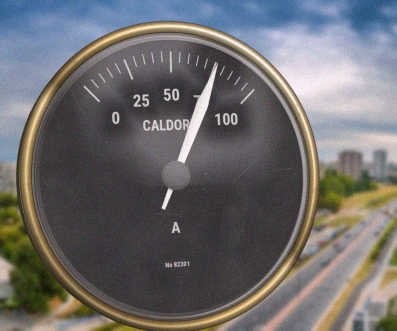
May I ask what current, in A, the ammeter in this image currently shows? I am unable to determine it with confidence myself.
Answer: 75 A
